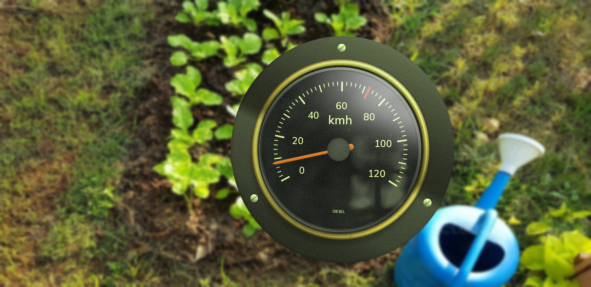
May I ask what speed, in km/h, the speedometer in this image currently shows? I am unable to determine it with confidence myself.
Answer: 8 km/h
